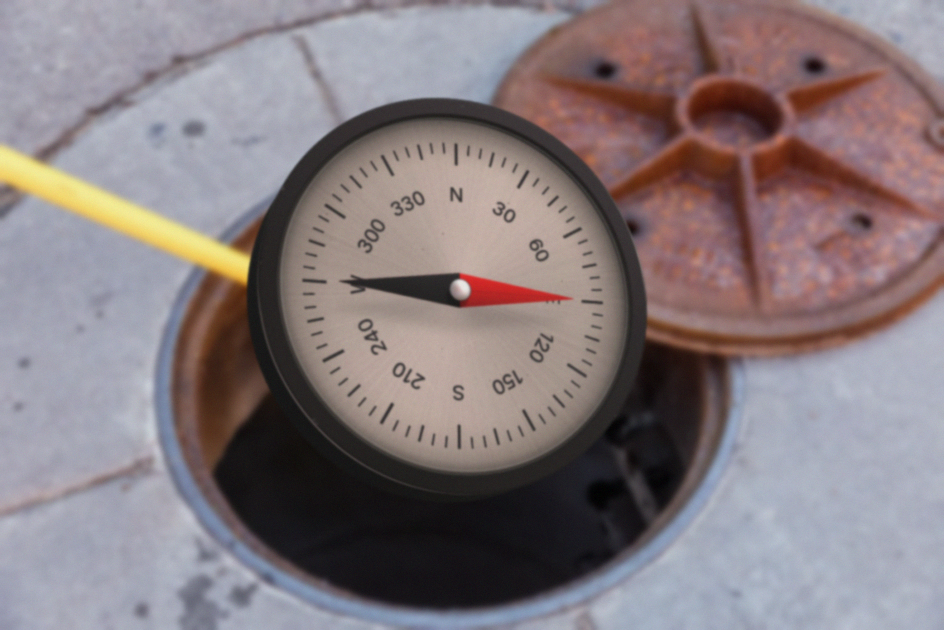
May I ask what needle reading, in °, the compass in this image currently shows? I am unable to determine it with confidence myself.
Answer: 90 °
